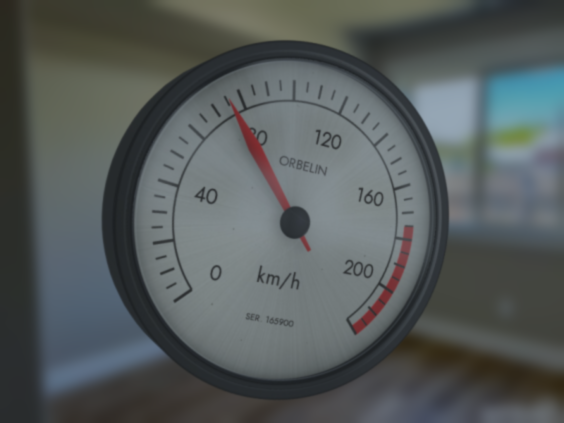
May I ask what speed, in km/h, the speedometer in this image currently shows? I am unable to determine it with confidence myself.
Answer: 75 km/h
